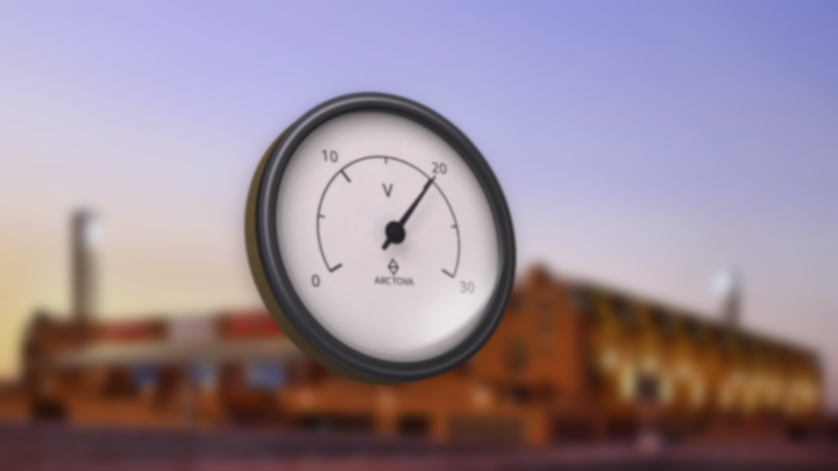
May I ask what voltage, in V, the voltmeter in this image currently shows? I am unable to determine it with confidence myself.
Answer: 20 V
